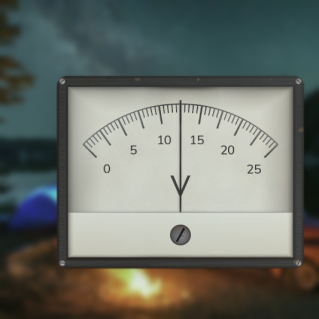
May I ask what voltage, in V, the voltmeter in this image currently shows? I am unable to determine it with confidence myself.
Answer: 12.5 V
